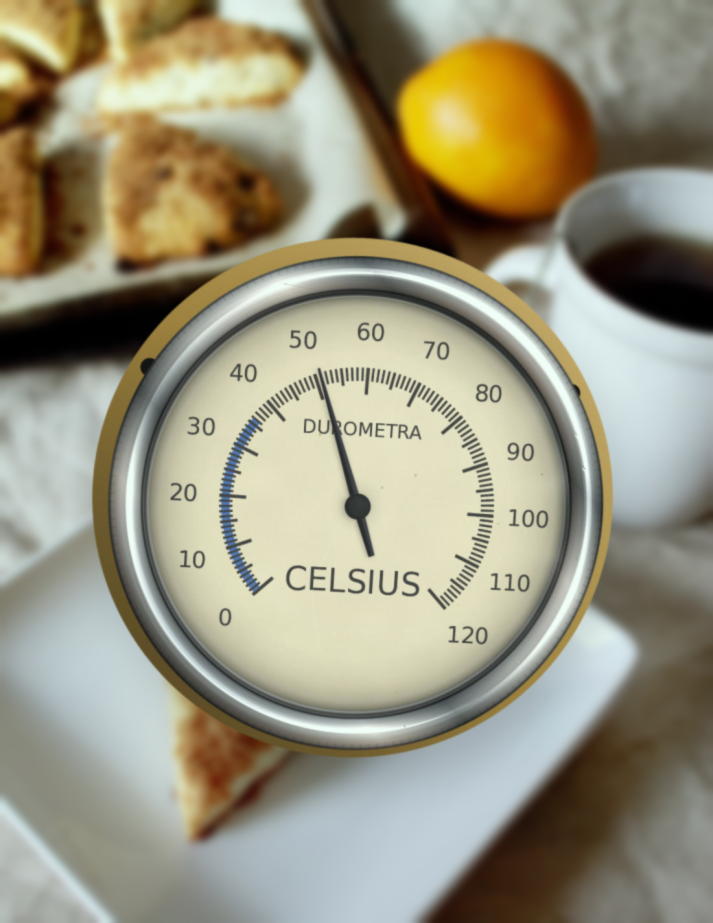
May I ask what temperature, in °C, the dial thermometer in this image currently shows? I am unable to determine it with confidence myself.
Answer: 51 °C
